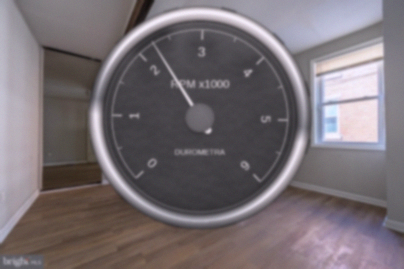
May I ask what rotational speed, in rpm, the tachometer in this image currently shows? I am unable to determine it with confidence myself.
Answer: 2250 rpm
